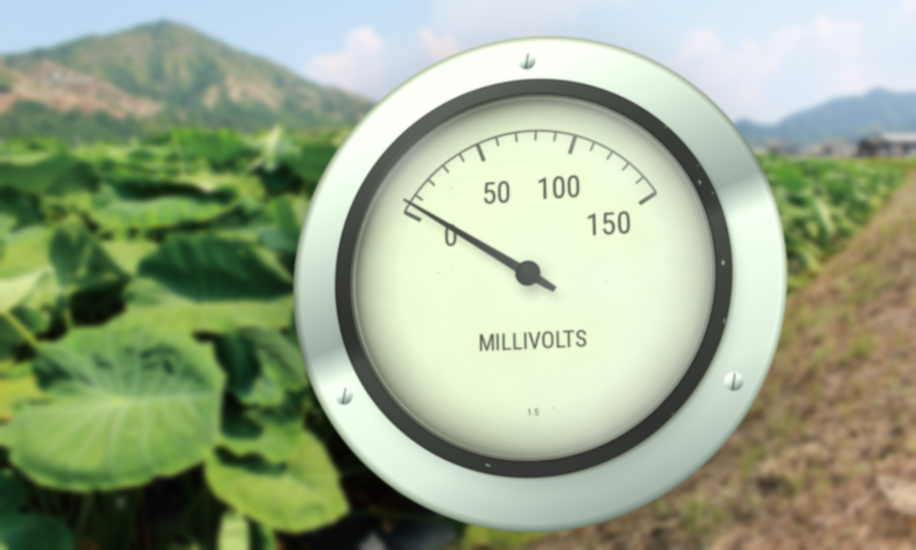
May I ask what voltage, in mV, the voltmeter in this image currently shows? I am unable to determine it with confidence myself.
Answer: 5 mV
